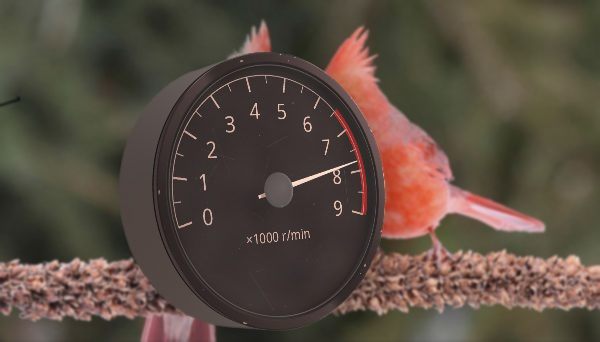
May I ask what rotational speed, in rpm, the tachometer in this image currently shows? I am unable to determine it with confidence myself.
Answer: 7750 rpm
